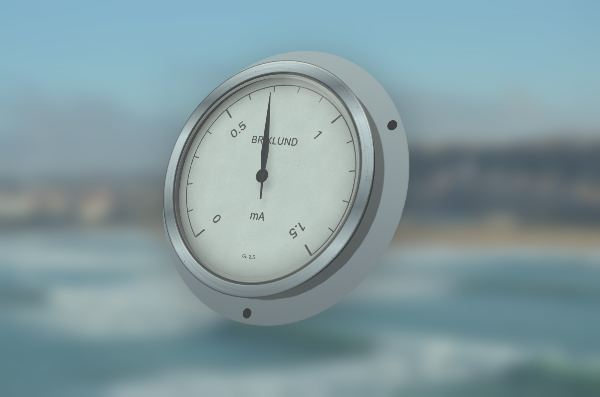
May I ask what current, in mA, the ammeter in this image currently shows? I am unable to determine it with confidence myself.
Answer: 0.7 mA
